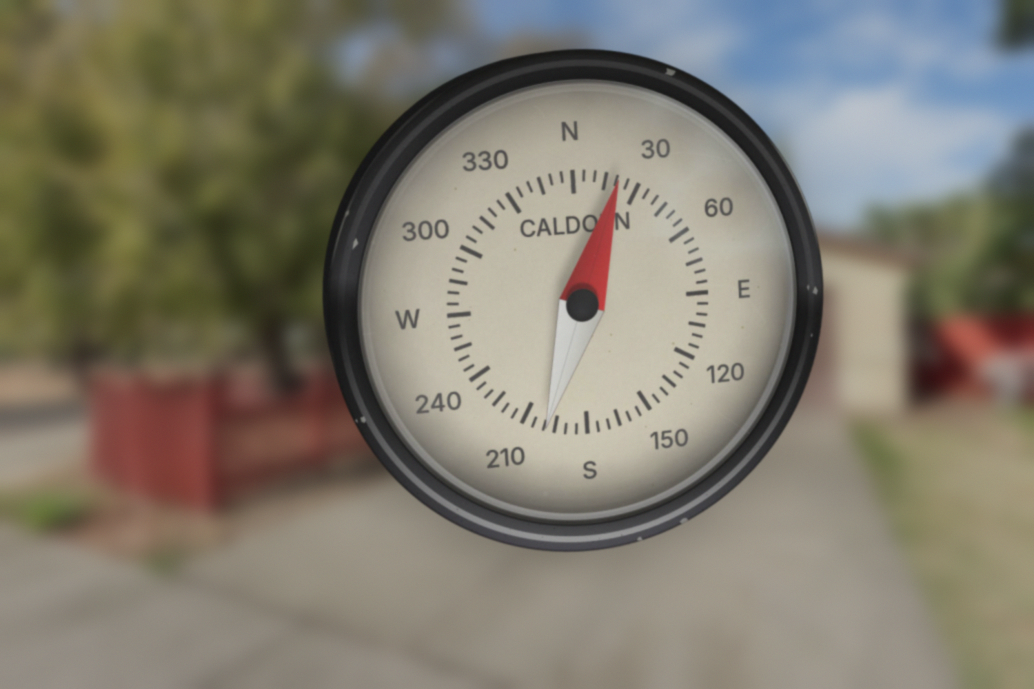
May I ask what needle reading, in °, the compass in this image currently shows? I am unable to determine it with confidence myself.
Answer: 20 °
